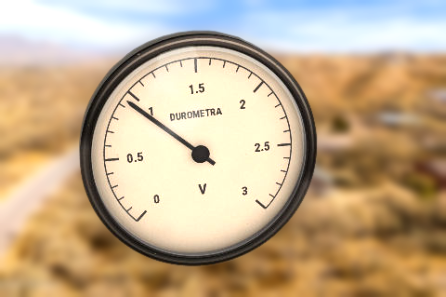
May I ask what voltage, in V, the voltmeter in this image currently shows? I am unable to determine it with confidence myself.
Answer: 0.95 V
